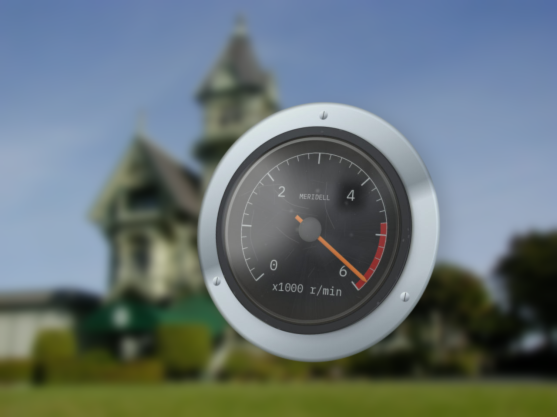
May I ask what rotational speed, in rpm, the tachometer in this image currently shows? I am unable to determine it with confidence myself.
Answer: 5800 rpm
